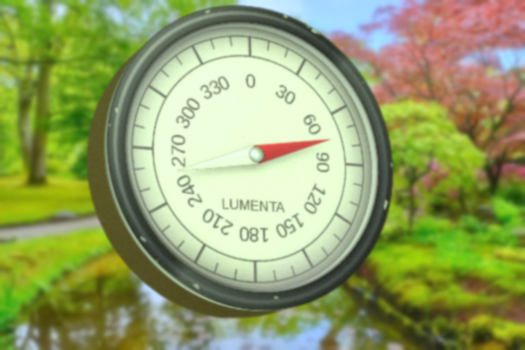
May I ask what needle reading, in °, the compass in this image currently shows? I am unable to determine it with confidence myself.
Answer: 75 °
